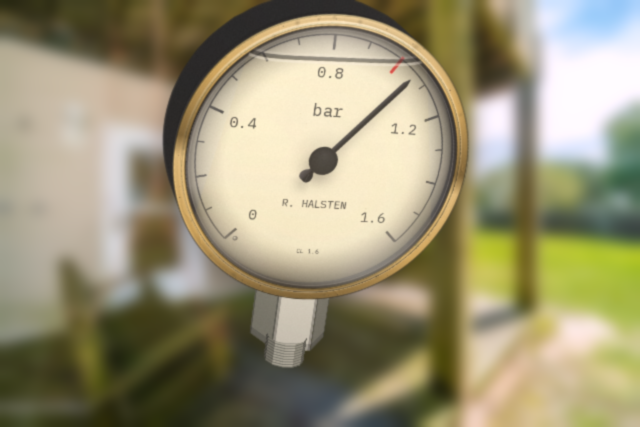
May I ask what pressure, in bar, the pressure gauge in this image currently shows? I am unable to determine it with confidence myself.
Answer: 1.05 bar
